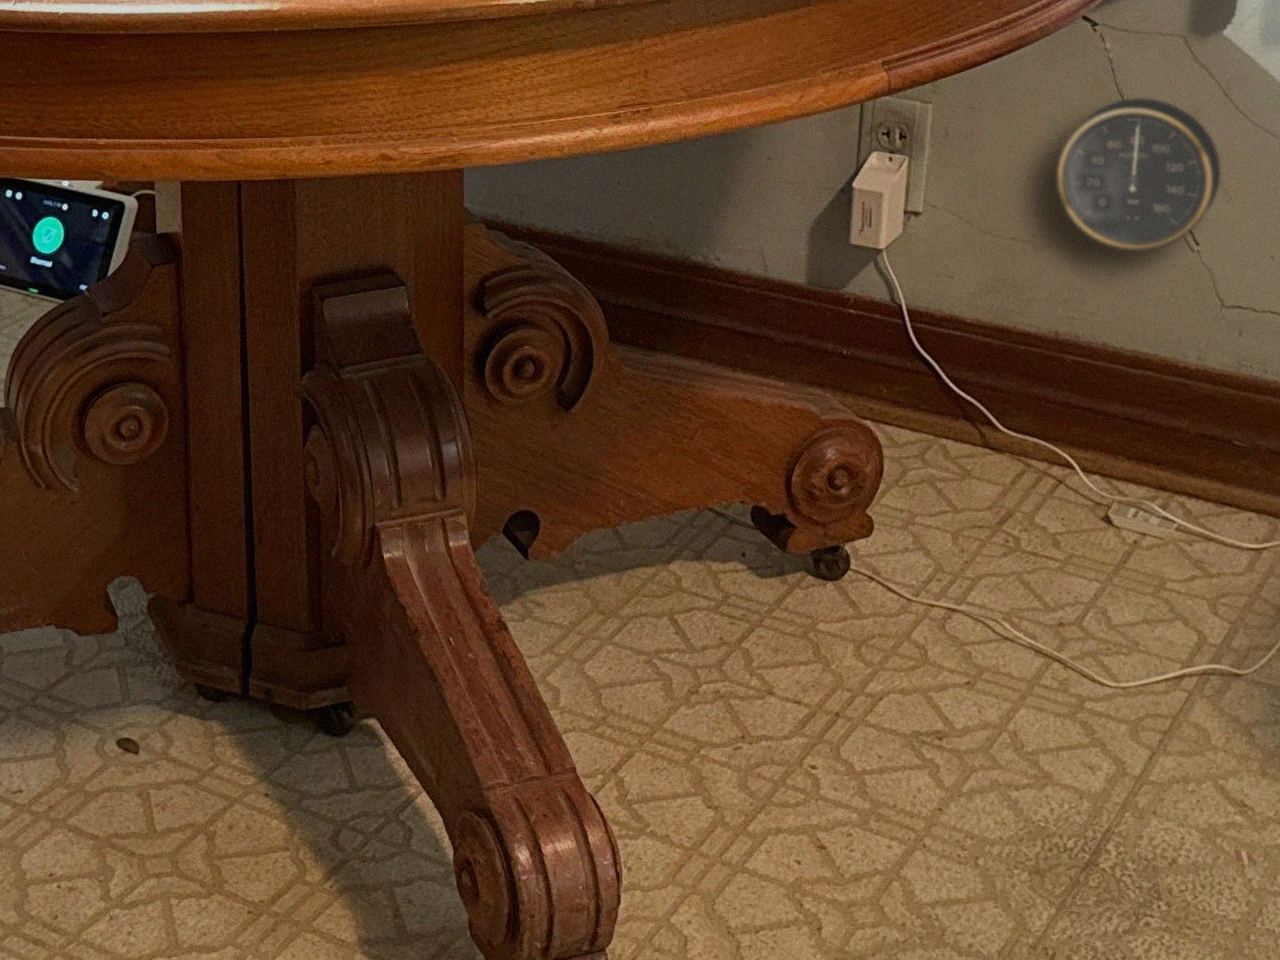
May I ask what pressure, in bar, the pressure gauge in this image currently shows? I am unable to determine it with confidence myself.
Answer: 80 bar
